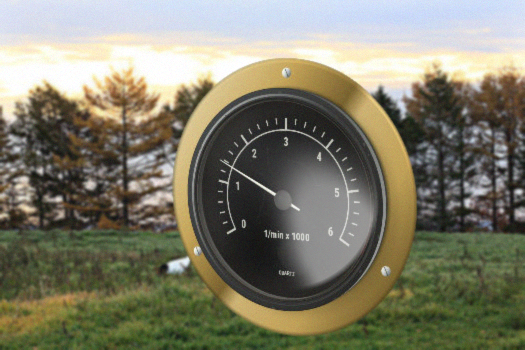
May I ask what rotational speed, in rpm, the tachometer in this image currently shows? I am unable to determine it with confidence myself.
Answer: 1400 rpm
